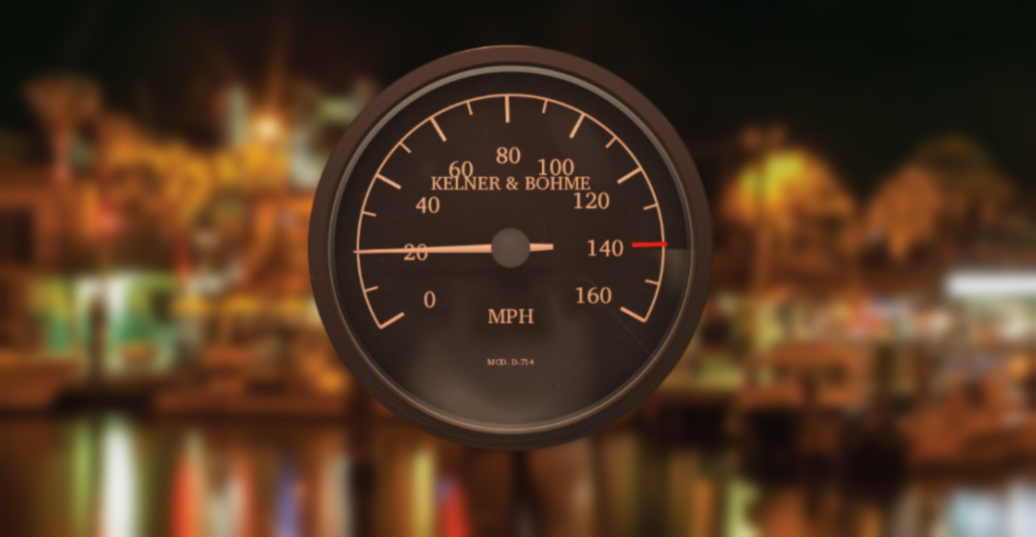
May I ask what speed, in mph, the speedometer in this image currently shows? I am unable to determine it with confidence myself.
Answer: 20 mph
